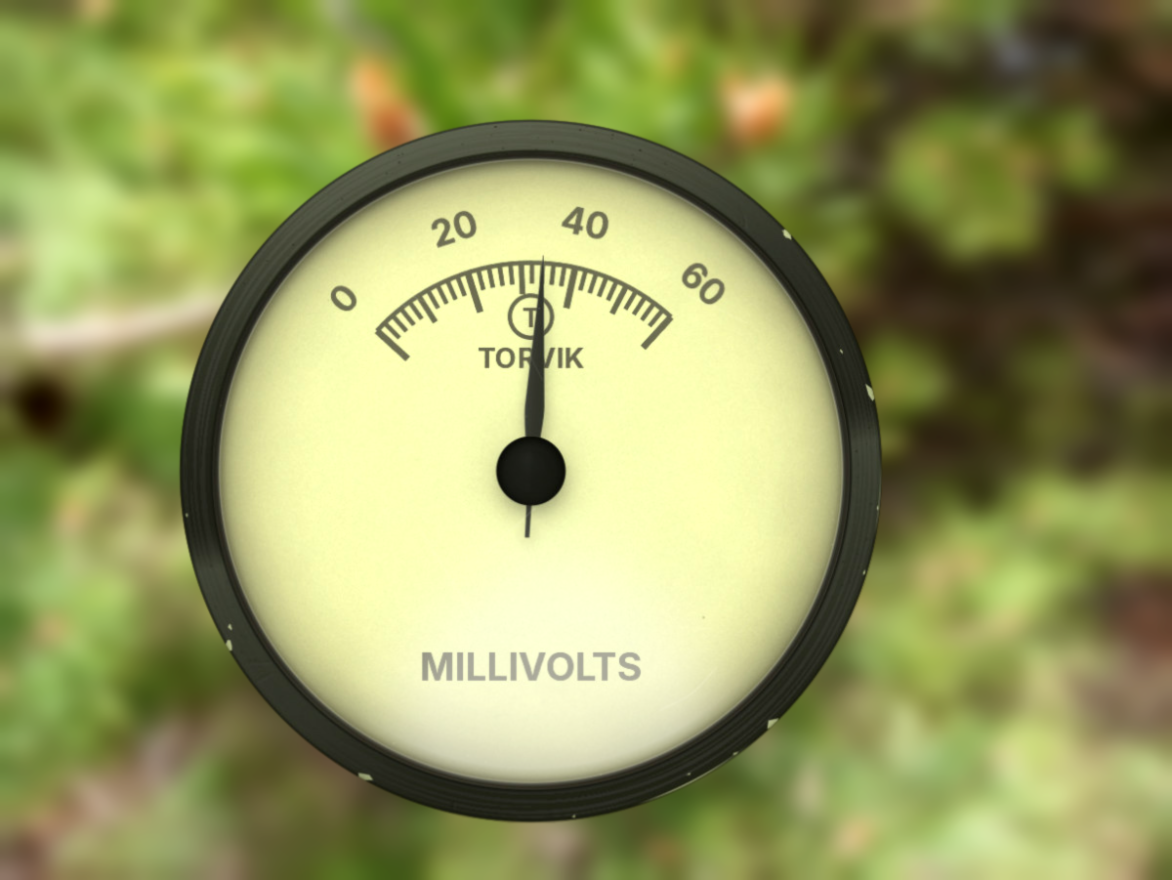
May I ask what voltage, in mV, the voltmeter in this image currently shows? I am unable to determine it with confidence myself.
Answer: 34 mV
